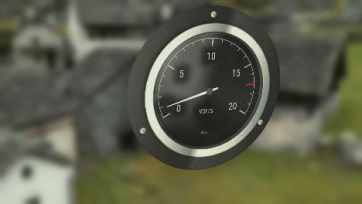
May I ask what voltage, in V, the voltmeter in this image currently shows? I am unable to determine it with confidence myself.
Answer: 1 V
